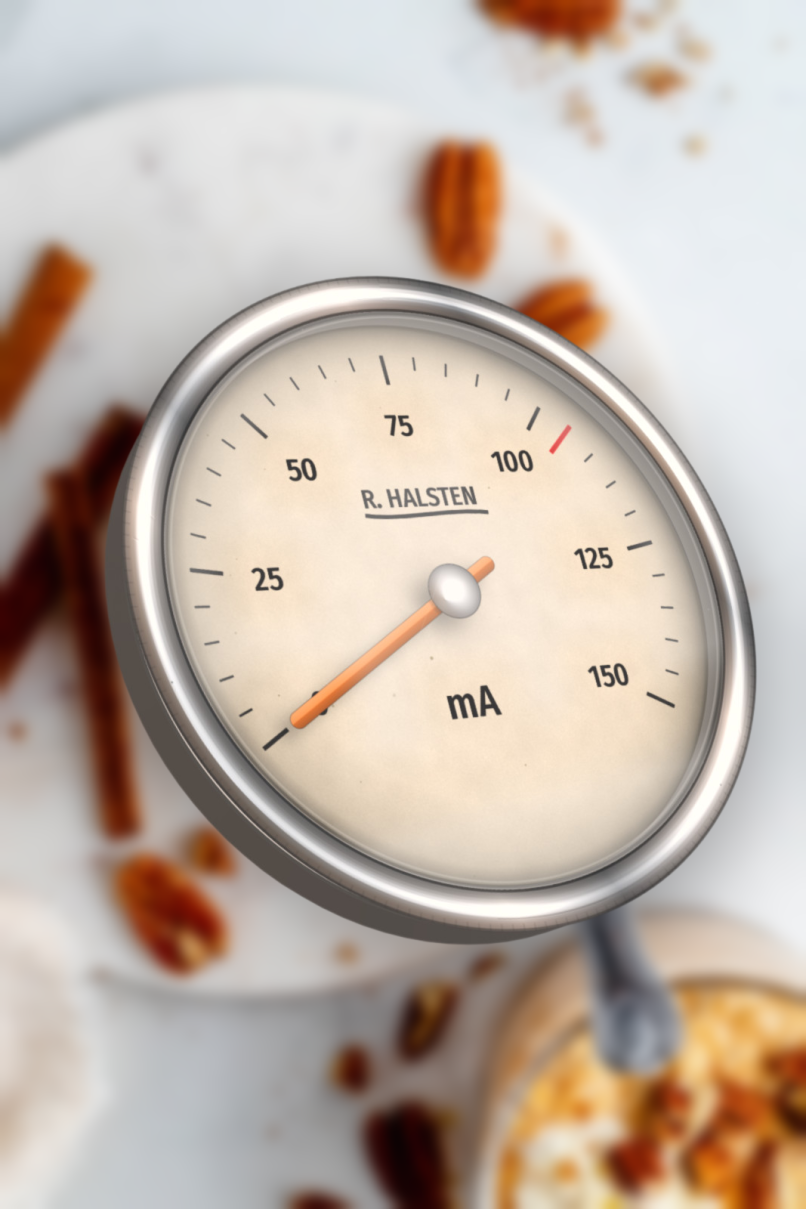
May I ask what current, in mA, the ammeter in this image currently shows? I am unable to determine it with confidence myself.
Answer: 0 mA
